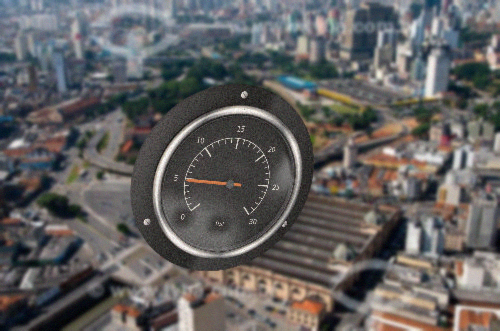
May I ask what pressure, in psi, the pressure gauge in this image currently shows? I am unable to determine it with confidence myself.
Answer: 5 psi
